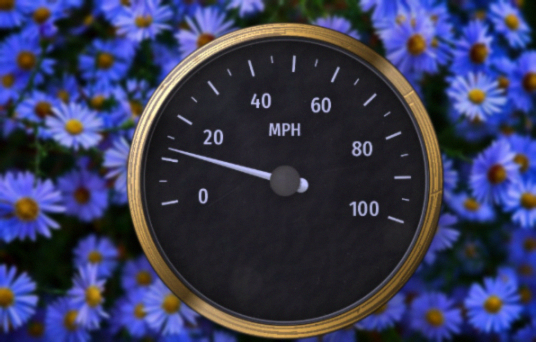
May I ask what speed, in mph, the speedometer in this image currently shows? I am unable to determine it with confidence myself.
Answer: 12.5 mph
